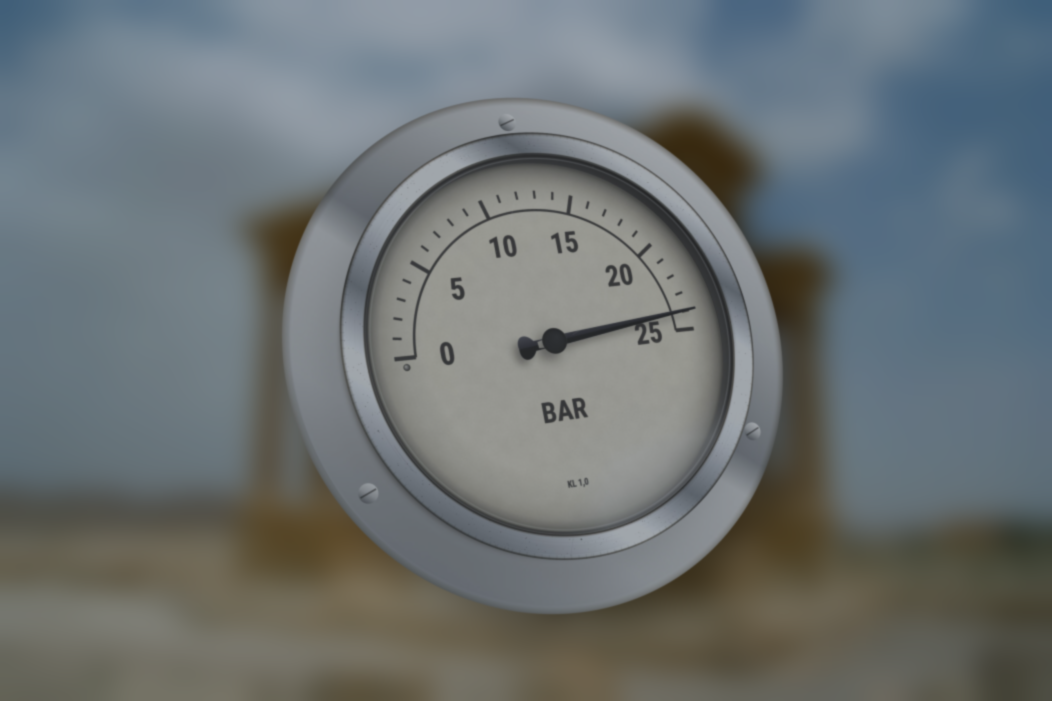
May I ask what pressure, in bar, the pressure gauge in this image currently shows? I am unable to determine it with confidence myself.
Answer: 24 bar
